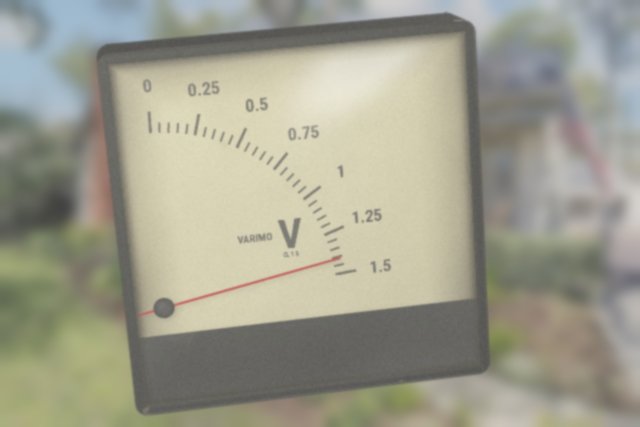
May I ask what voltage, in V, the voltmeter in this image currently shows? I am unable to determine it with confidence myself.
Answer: 1.4 V
